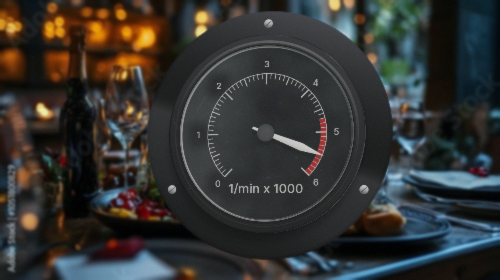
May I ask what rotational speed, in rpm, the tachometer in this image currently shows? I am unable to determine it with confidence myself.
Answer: 5500 rpm
